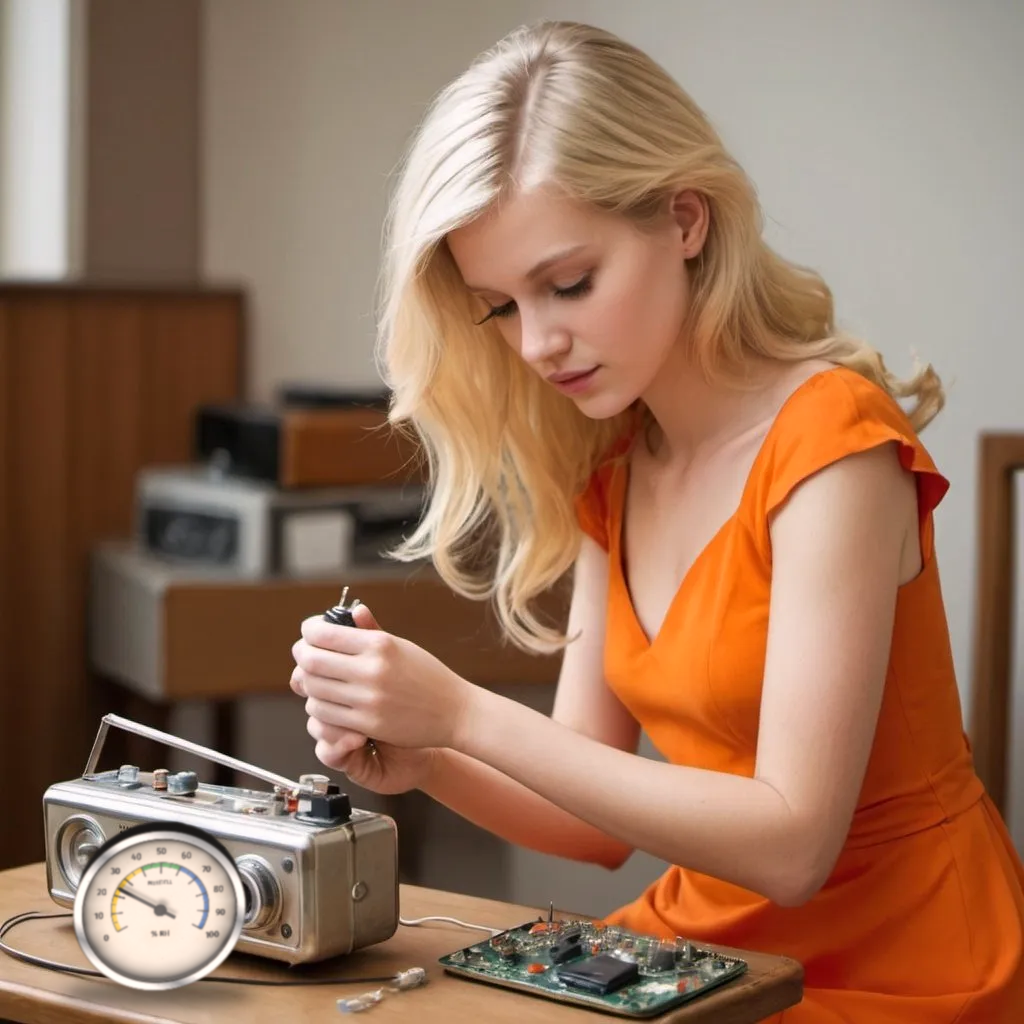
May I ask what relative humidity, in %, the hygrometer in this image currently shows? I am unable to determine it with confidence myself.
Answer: 25 %
